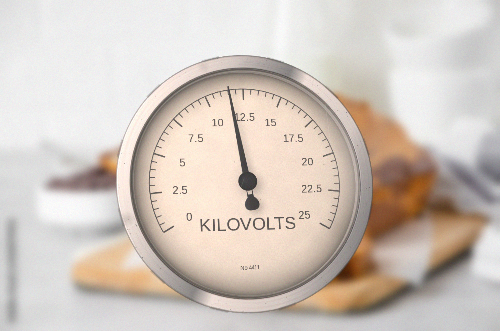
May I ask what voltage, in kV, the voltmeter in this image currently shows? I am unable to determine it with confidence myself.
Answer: 11.5 kV
